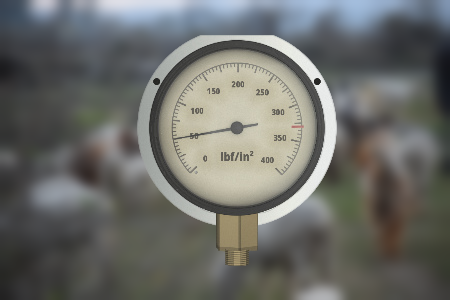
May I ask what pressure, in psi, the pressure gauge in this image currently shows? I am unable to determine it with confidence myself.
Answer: 50 psi
